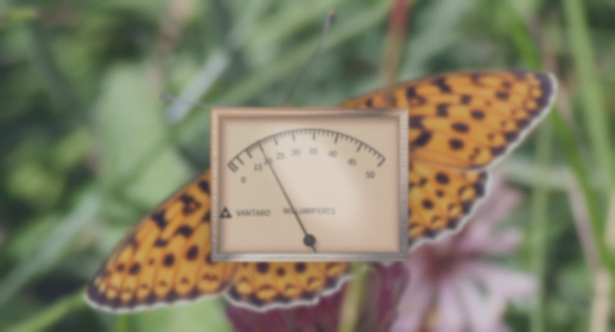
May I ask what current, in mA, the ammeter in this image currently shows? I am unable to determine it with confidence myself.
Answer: 20 mA
